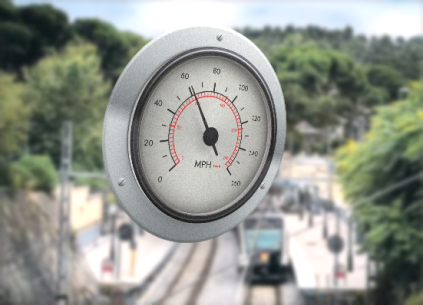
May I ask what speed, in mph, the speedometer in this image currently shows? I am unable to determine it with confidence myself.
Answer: 60 mph
